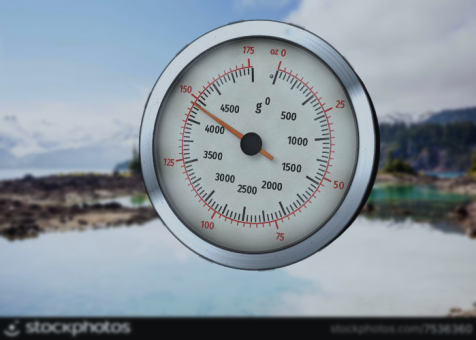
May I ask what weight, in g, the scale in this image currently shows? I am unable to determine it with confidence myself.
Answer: 4200 g
